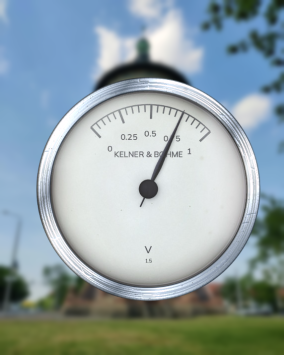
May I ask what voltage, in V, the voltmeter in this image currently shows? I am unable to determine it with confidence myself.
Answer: 0.75 V
